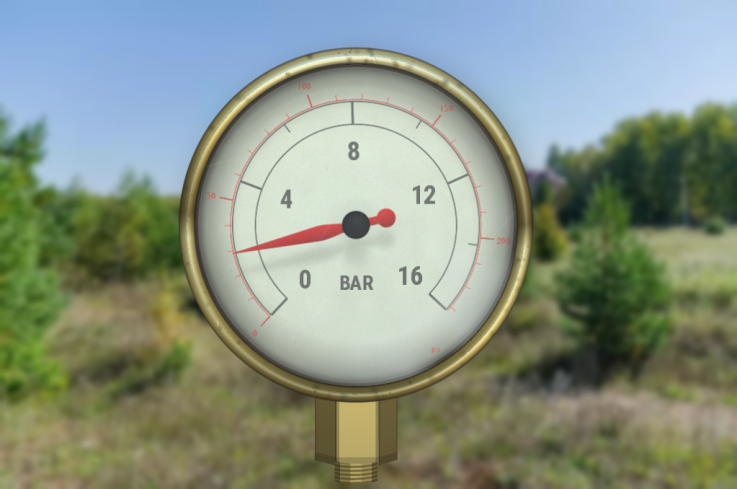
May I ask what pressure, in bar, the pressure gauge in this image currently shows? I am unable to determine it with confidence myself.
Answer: 2 bar
